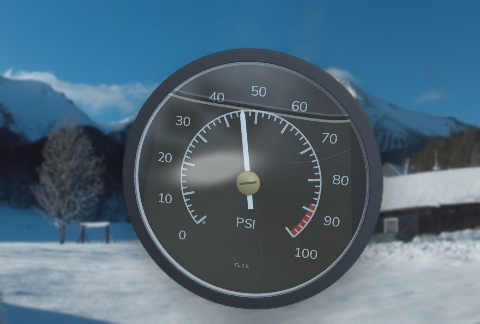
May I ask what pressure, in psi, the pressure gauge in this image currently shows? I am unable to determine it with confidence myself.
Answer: 46 psi
